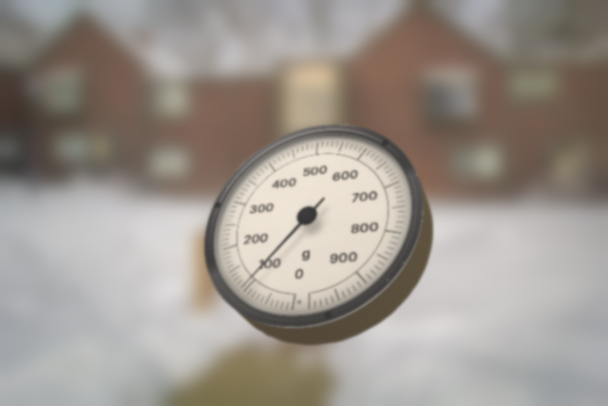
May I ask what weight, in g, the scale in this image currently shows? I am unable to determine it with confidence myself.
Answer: 100 g
